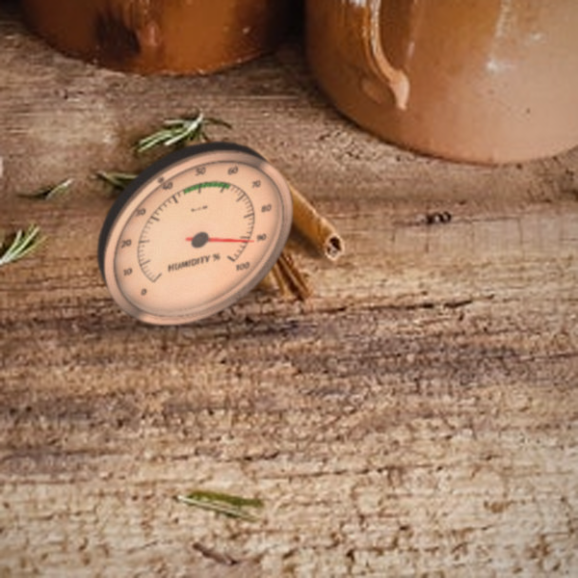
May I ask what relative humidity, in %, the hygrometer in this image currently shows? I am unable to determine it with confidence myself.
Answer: 90 %
